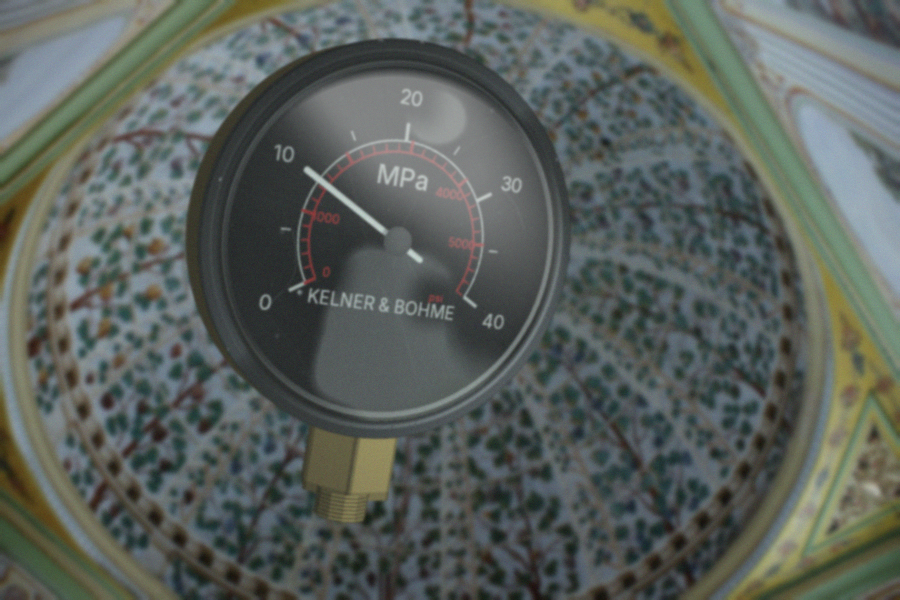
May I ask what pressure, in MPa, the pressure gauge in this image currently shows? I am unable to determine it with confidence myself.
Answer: 10 MPa
